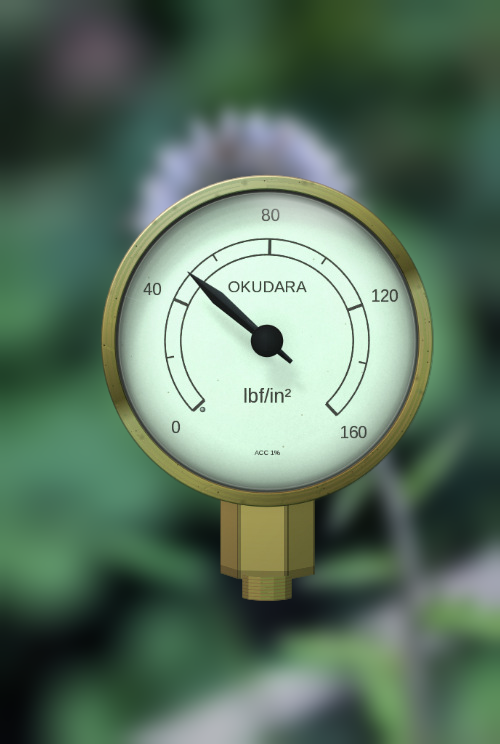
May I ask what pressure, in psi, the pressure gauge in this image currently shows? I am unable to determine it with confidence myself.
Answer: 50 psi
